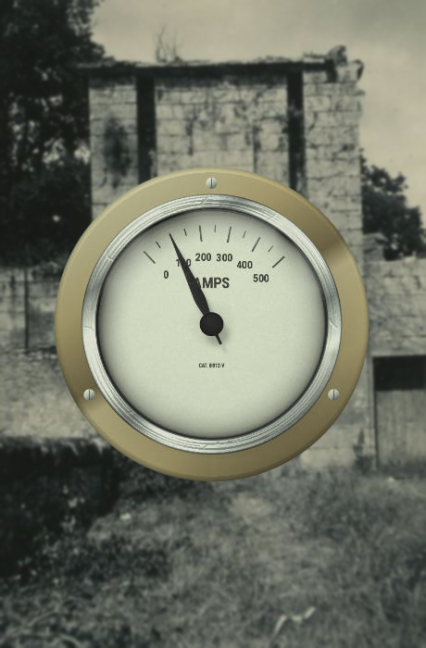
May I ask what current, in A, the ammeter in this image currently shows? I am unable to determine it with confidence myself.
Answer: 100 A
